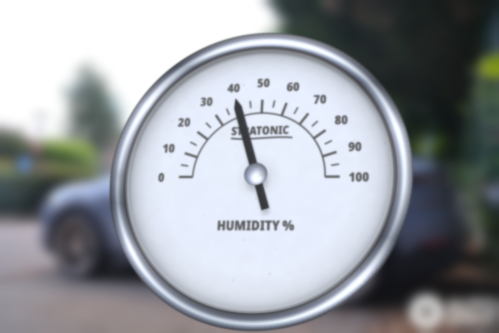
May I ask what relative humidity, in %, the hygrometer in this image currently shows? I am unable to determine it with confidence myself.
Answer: 40 %
